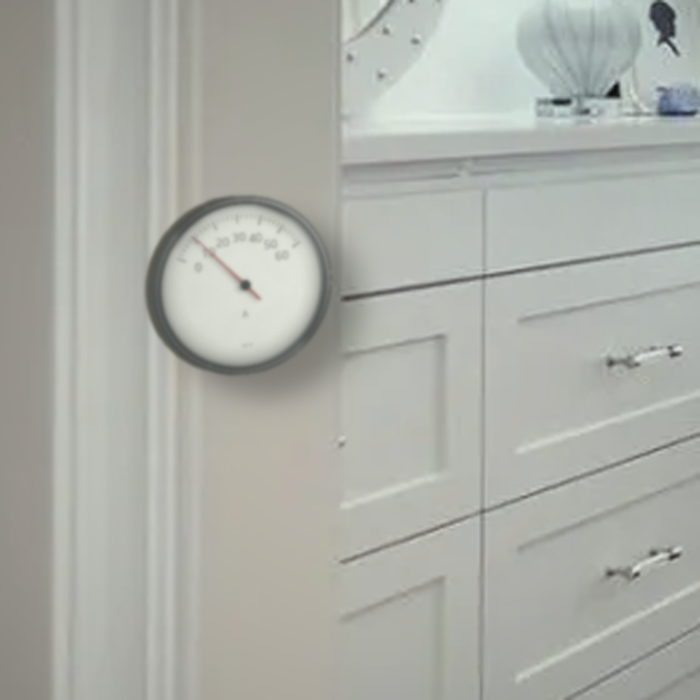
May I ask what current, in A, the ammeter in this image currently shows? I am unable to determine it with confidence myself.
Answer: 10 A
